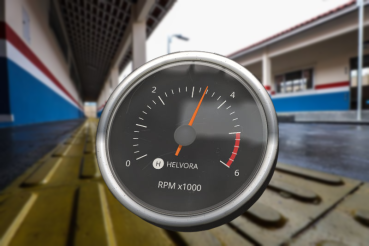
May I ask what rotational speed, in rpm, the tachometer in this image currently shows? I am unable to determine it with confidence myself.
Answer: 3400 rpm
